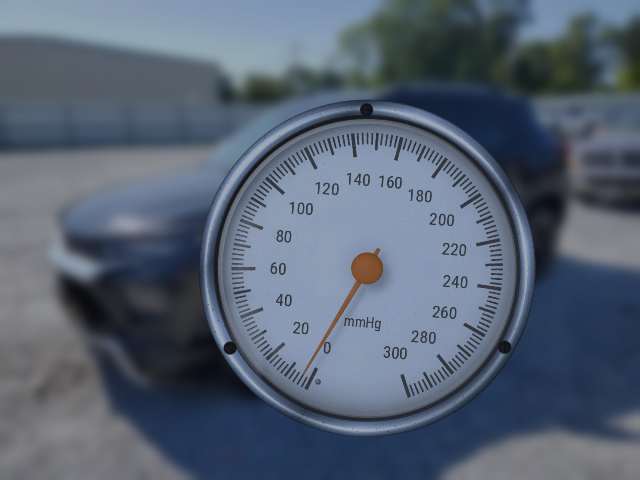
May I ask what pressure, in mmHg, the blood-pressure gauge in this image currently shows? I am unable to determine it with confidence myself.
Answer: 4 mmHg
